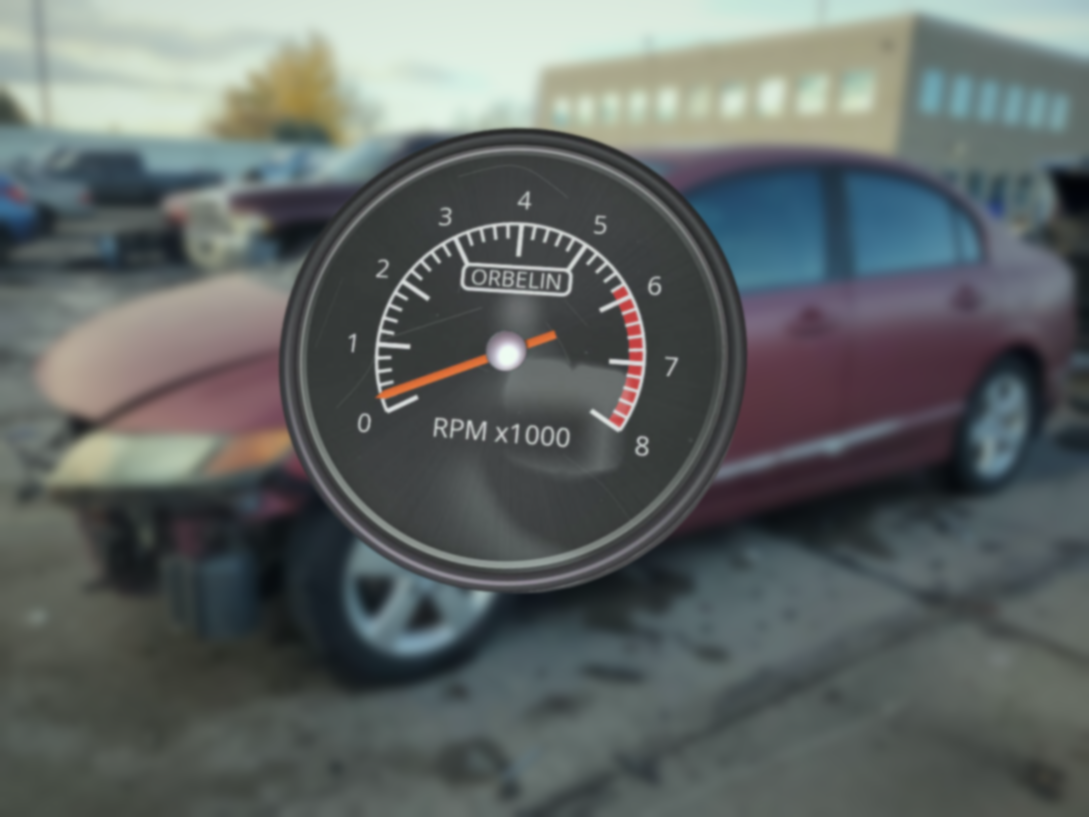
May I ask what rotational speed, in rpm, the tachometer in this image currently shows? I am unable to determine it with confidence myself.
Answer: 200 rpm
